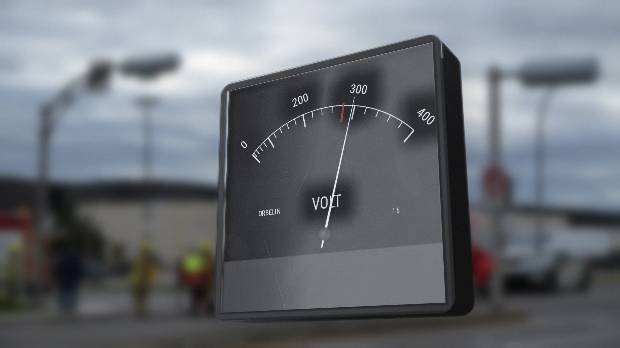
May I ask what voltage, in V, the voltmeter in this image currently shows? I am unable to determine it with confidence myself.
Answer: 300 V
